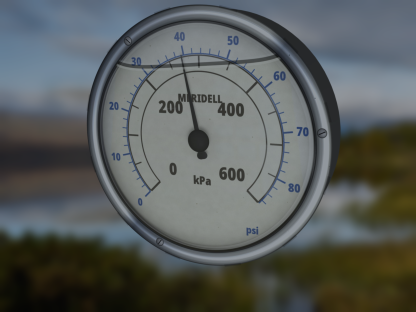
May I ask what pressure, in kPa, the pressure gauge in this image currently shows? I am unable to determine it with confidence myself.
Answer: 275 kPa
